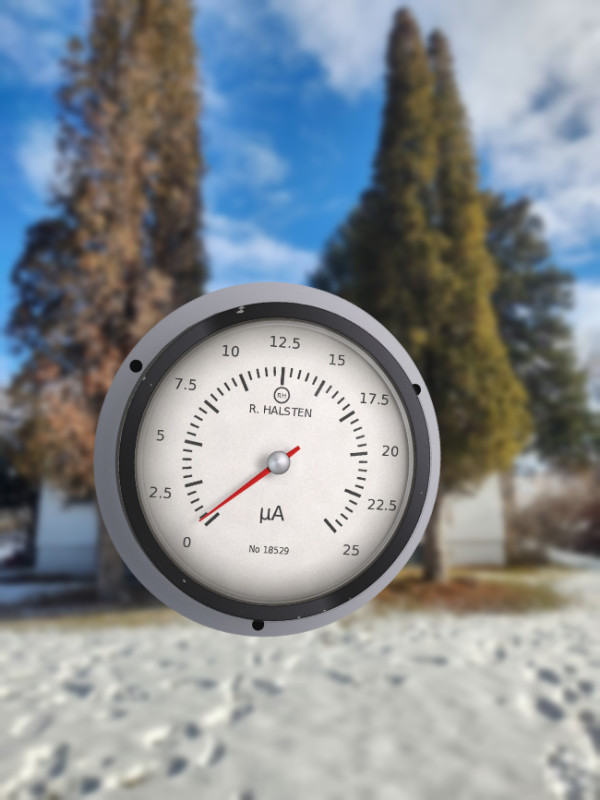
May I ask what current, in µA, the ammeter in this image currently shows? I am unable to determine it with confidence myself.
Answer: 0.5 µA
